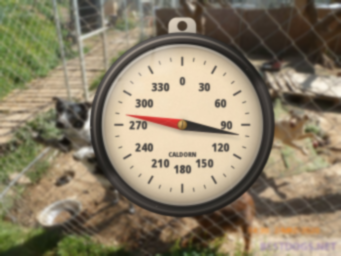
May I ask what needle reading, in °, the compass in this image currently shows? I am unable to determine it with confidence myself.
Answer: 280 °
